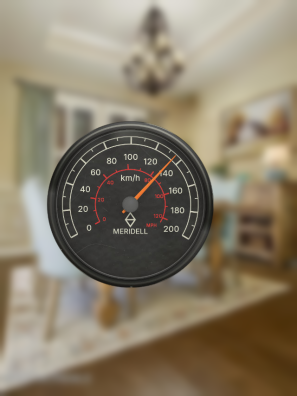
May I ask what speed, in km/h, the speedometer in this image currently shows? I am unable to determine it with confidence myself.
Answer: 135 km/h
